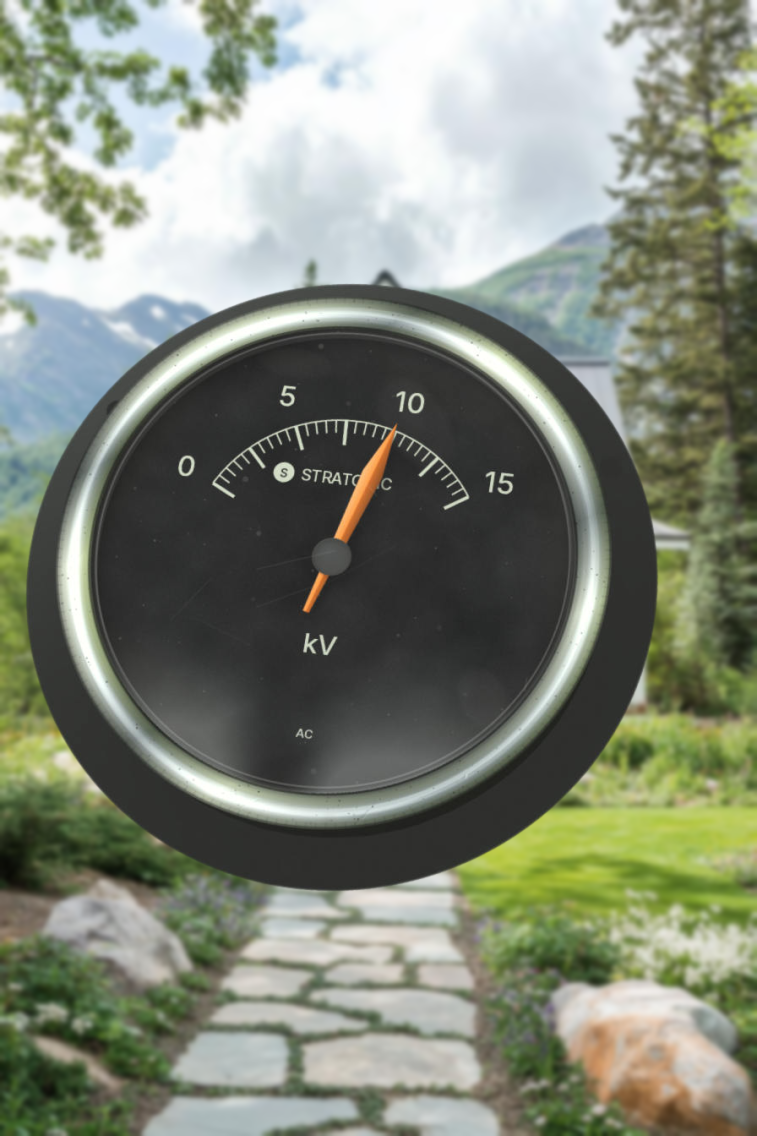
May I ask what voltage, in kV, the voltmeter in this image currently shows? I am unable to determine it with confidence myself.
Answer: 10 kV
